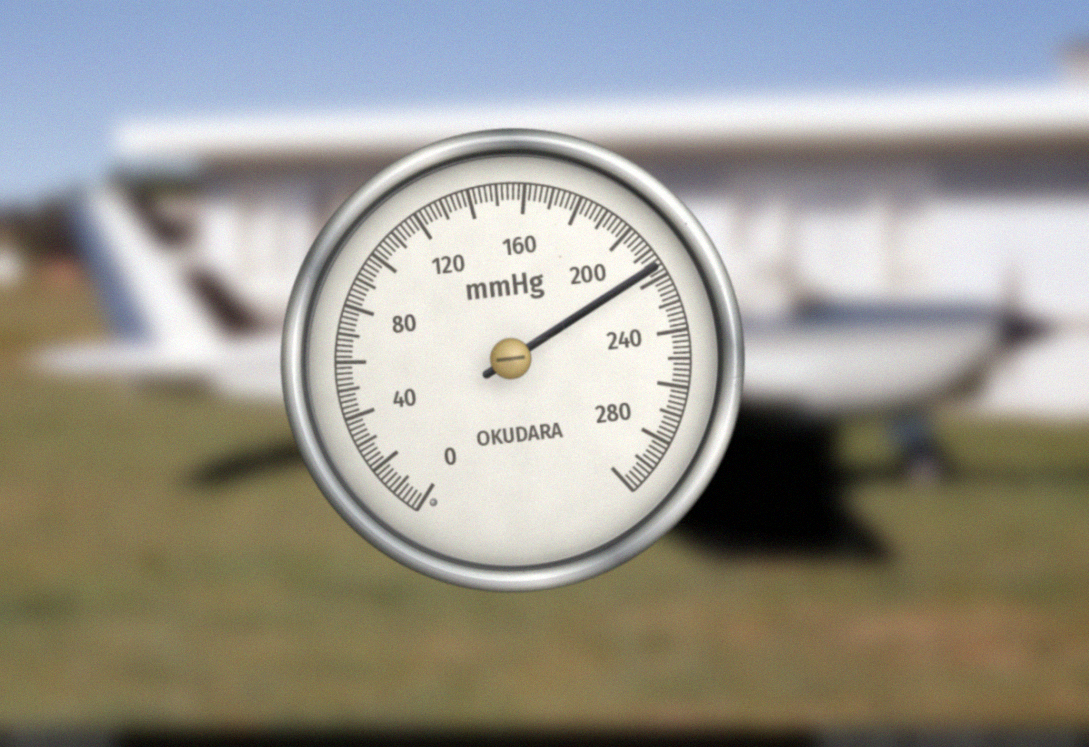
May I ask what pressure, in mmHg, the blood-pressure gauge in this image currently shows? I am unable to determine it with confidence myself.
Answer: 216 mmHg
